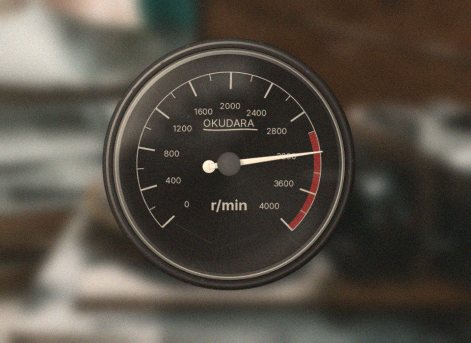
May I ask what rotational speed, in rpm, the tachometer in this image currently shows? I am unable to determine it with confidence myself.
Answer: 3200 rpm
